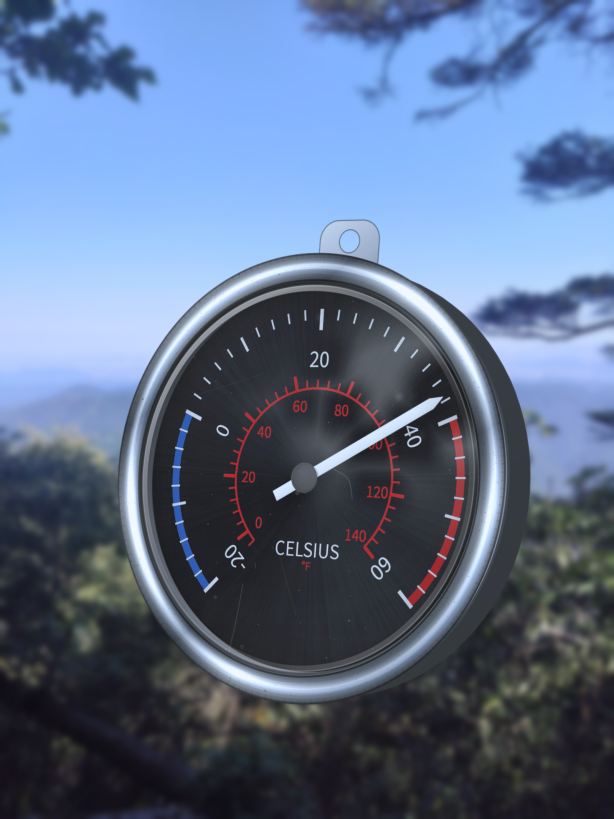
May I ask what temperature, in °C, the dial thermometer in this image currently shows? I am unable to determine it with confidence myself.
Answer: 38 °C
